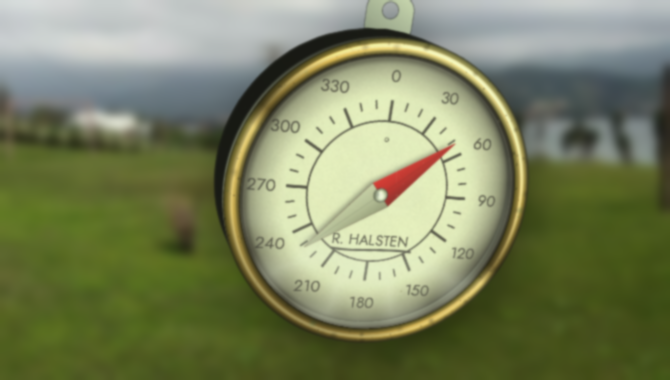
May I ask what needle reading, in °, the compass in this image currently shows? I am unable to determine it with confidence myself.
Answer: 50 °
